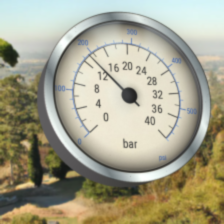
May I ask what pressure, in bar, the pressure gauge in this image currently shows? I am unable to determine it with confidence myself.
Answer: 13 bar
